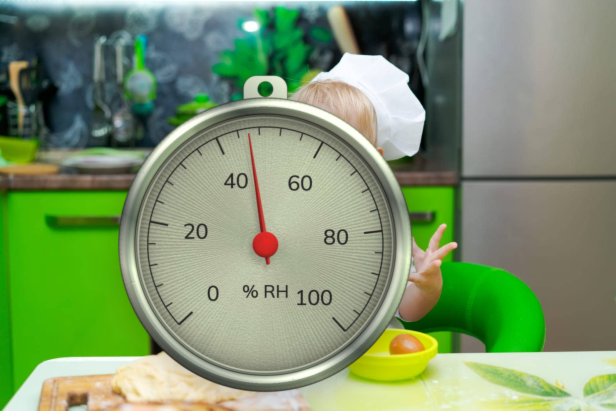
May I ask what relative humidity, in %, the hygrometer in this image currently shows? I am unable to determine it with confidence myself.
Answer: 46 %
